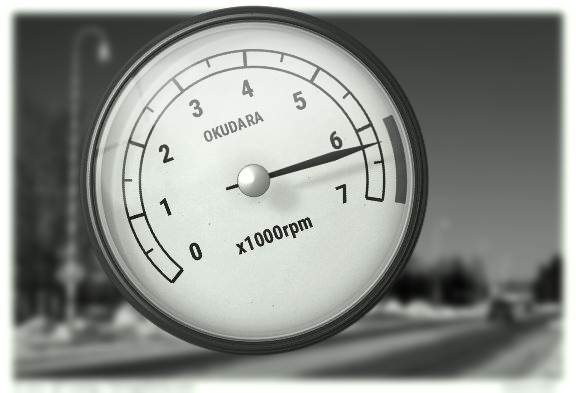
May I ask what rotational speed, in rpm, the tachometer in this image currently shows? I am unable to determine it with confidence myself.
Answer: 6250 rpm
